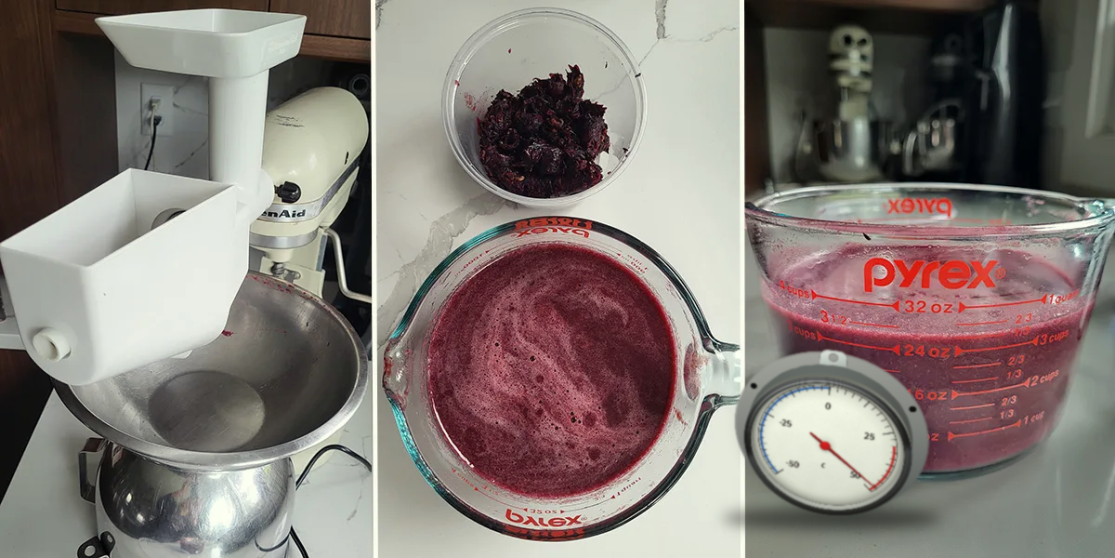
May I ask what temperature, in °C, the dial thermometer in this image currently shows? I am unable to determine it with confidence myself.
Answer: 47.5 °C
